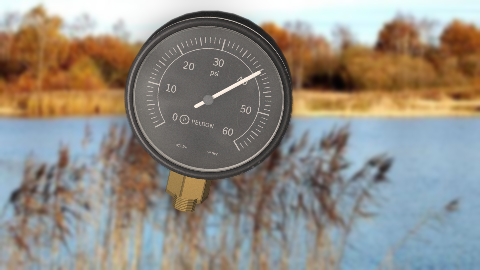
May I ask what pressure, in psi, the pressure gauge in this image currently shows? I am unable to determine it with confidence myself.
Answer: 40 psi
